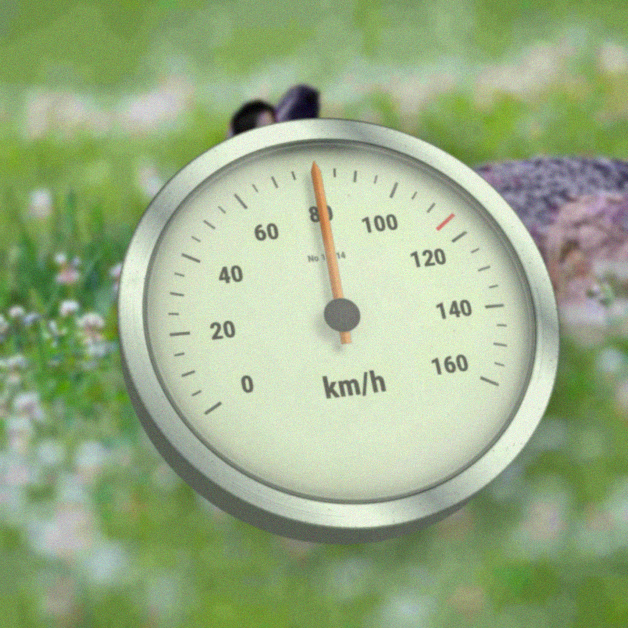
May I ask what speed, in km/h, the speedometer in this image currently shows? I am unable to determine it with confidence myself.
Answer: 80 km/h
